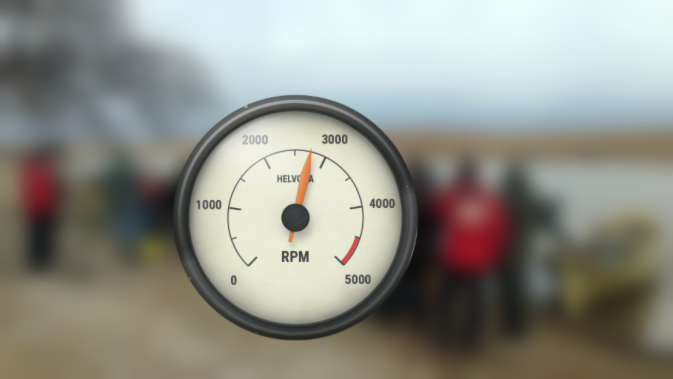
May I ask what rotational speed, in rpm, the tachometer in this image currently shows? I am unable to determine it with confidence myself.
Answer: 2750 rpm
